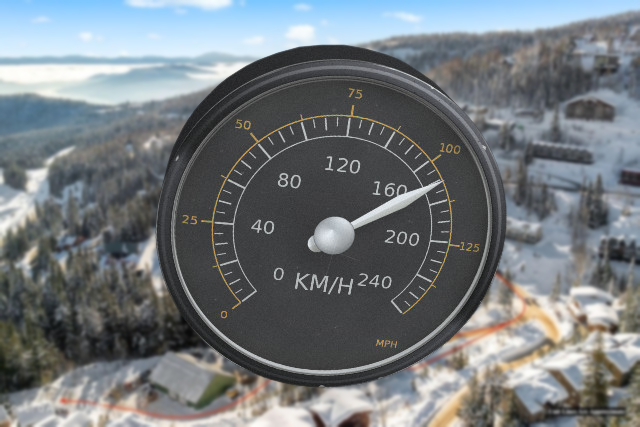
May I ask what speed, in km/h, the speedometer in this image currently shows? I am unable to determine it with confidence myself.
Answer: 170 km/h
